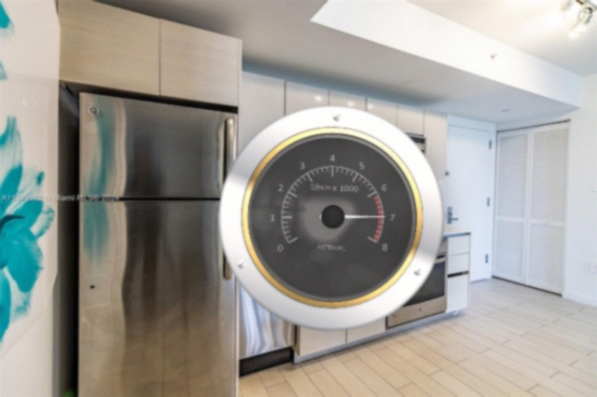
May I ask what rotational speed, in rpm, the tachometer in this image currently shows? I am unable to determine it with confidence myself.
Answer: 7000 rpm
